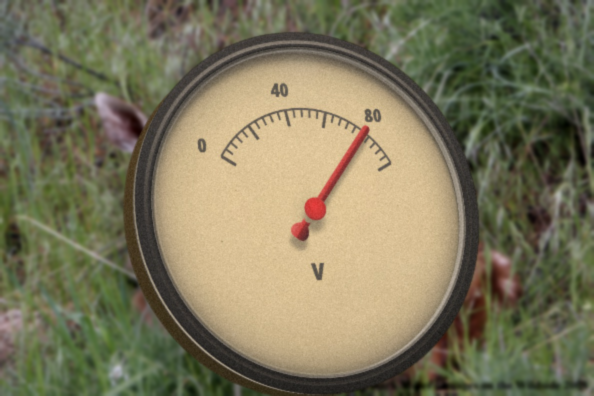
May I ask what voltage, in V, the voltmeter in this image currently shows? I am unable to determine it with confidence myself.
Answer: 80 V
